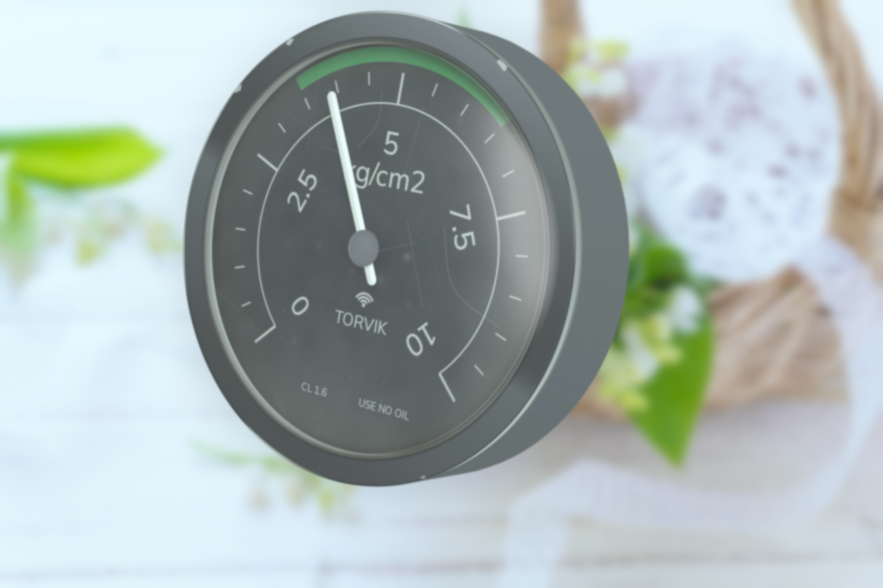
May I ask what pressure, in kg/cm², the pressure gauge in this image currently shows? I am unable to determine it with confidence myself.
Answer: 4 kg/cm²
